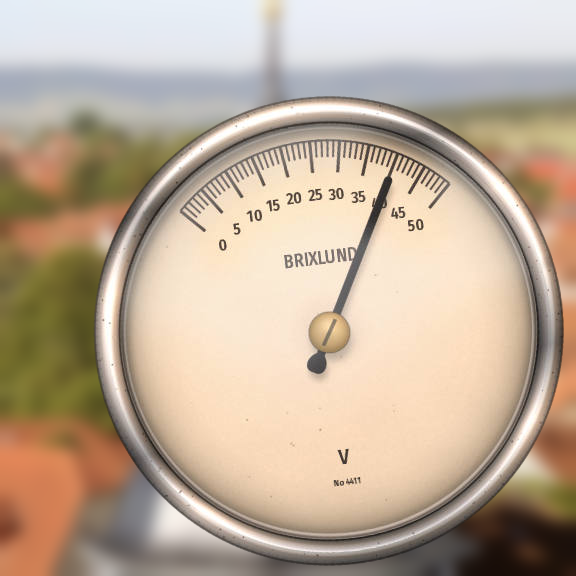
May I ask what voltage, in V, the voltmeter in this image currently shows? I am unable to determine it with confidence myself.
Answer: 40 V
